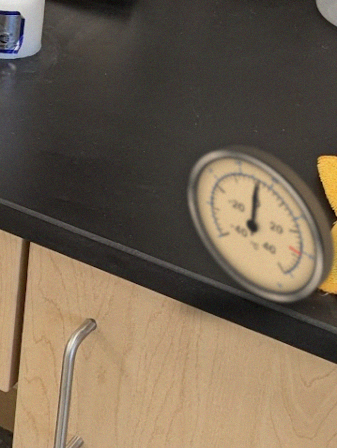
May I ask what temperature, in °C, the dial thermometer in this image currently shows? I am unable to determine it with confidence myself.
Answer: 0 °C
